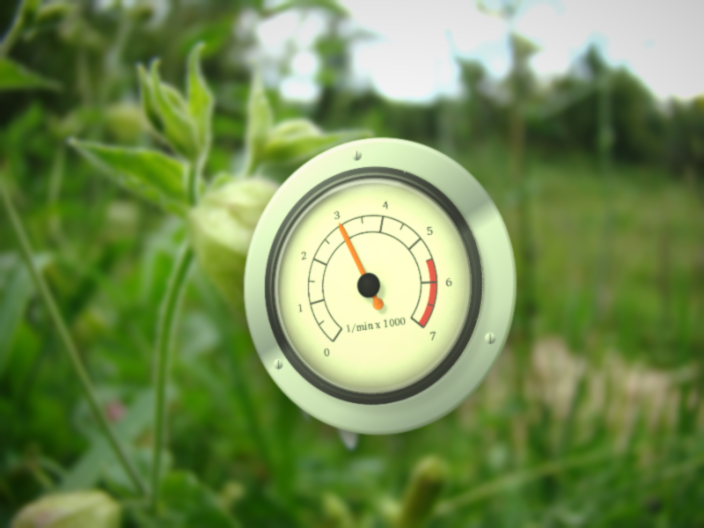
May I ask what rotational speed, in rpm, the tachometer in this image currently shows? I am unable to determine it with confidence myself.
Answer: 3000 rpm
